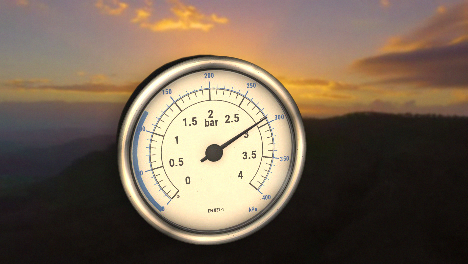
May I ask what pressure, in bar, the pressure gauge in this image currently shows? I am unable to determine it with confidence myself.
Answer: 2.9 bar
